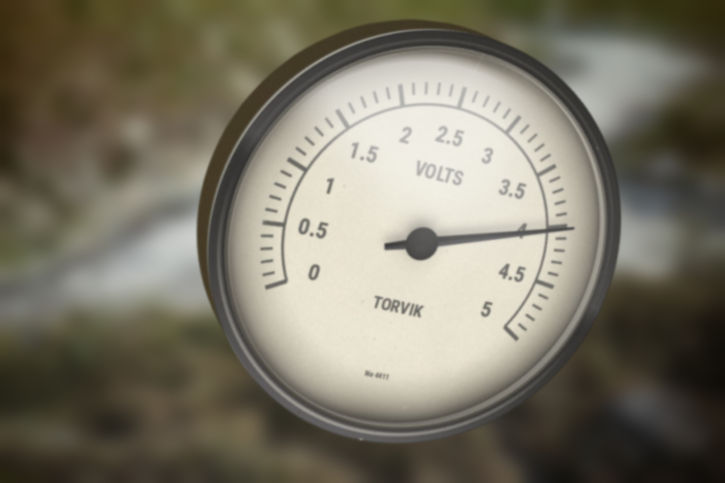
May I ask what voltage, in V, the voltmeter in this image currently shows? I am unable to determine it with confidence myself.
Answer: 4 V
